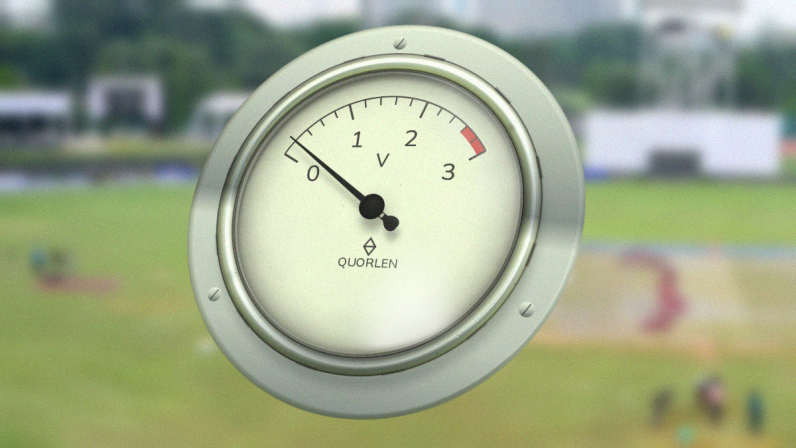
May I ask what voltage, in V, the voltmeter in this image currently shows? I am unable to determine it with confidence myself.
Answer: 0.2 V
